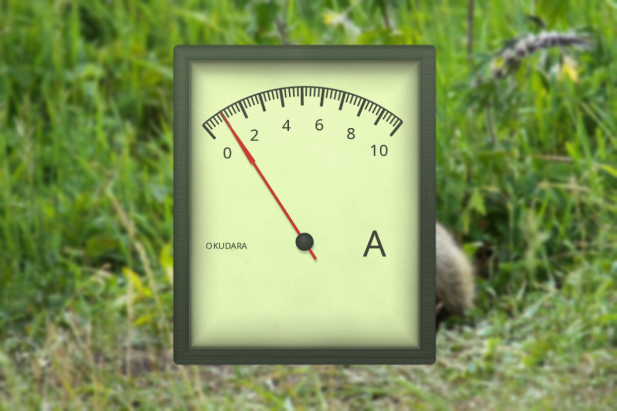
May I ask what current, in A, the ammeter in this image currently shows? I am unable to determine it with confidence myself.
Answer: 1 A
